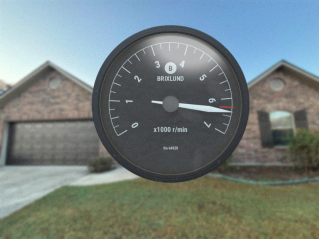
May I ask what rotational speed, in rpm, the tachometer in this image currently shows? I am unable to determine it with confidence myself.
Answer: 6375 rpm
